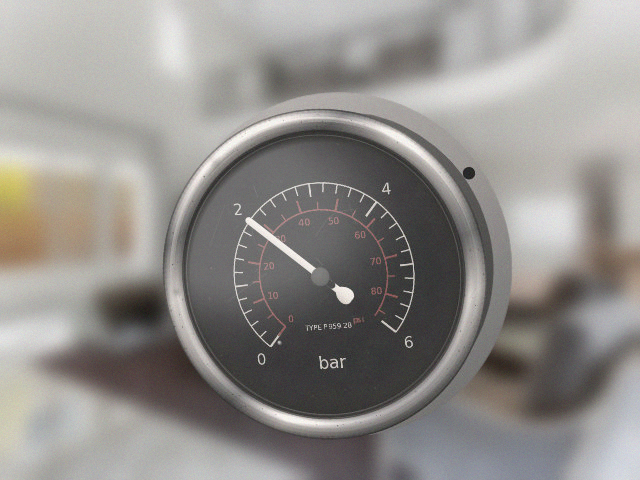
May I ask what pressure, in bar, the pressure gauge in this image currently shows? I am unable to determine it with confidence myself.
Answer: 2 bar
